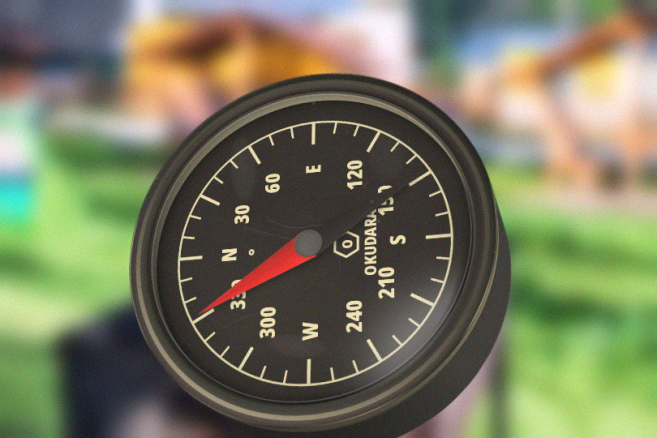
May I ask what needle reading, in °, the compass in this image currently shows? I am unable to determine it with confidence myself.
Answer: 330 °
